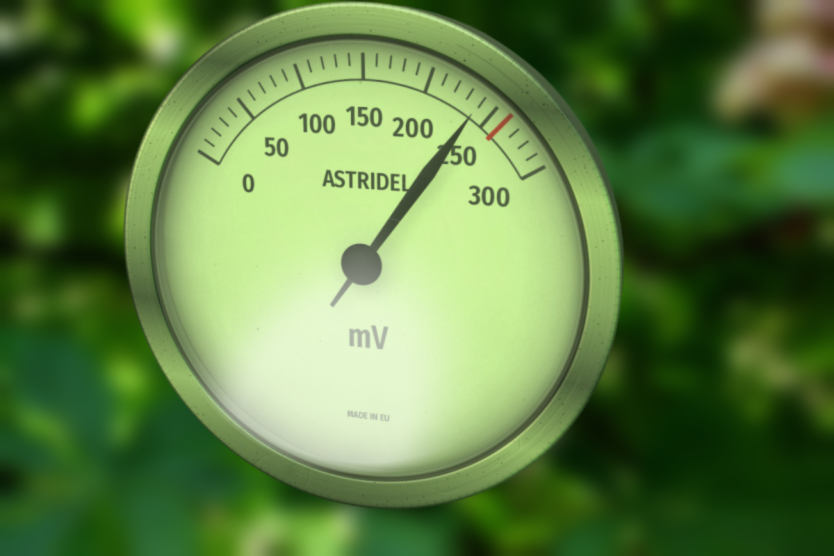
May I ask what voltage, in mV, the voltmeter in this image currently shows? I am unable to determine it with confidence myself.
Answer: 240 mV
